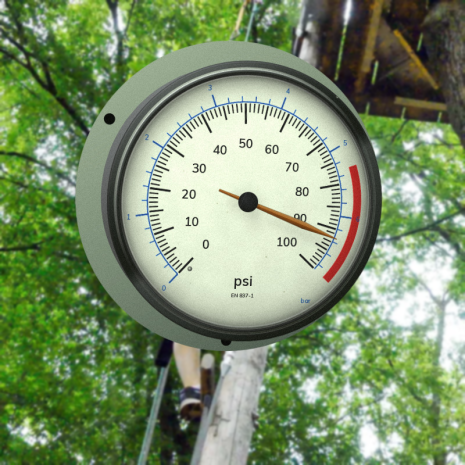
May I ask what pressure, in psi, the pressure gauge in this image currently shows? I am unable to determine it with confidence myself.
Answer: 92 psi
